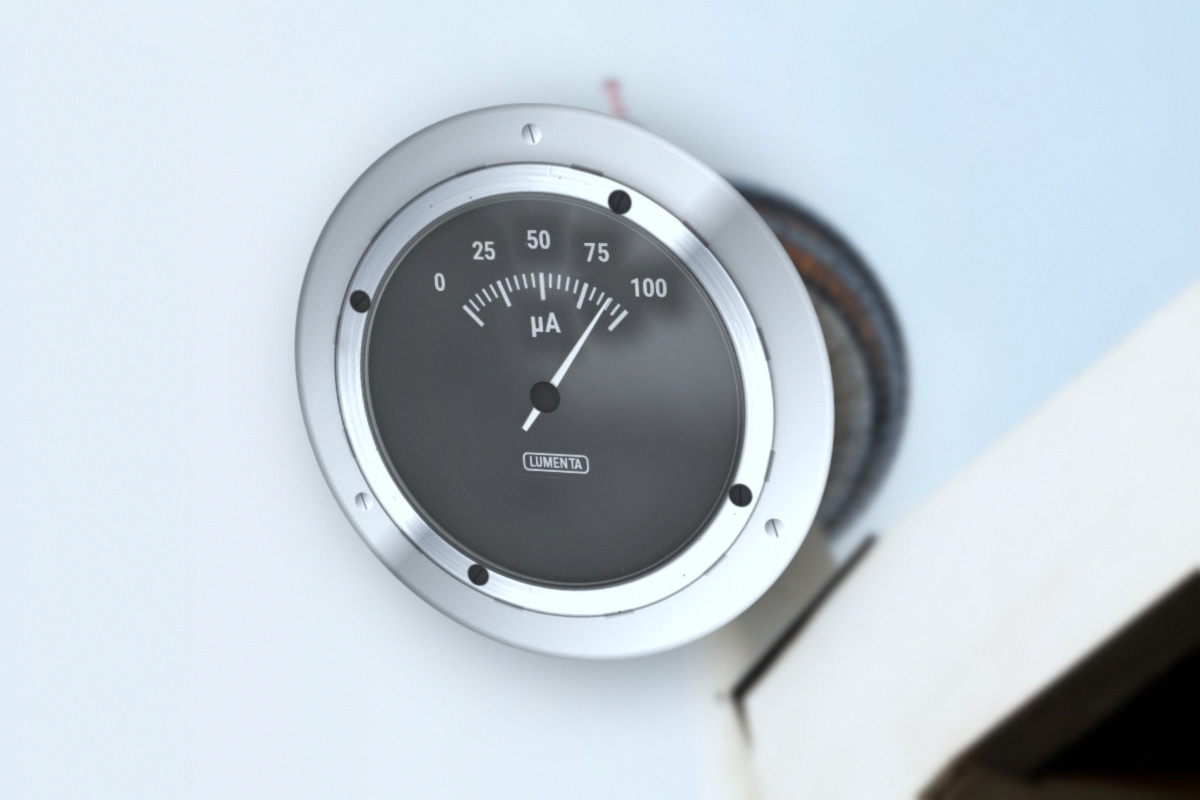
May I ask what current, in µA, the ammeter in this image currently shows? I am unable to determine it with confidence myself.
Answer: 90 µA
